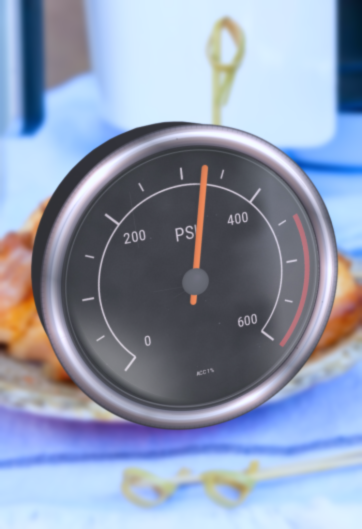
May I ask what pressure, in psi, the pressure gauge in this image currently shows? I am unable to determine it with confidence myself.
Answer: 325 psi
